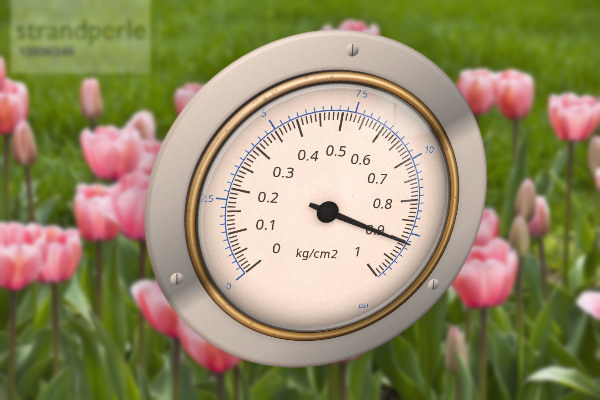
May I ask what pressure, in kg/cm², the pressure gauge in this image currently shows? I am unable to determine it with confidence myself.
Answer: 0.9 kg/cm²
